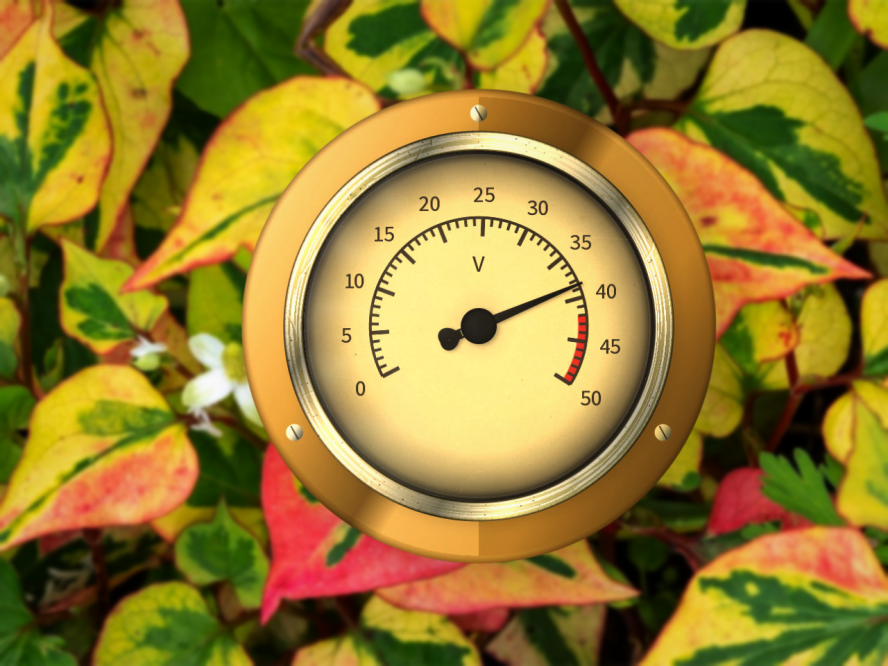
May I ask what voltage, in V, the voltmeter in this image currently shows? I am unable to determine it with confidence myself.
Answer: 38.5 V
